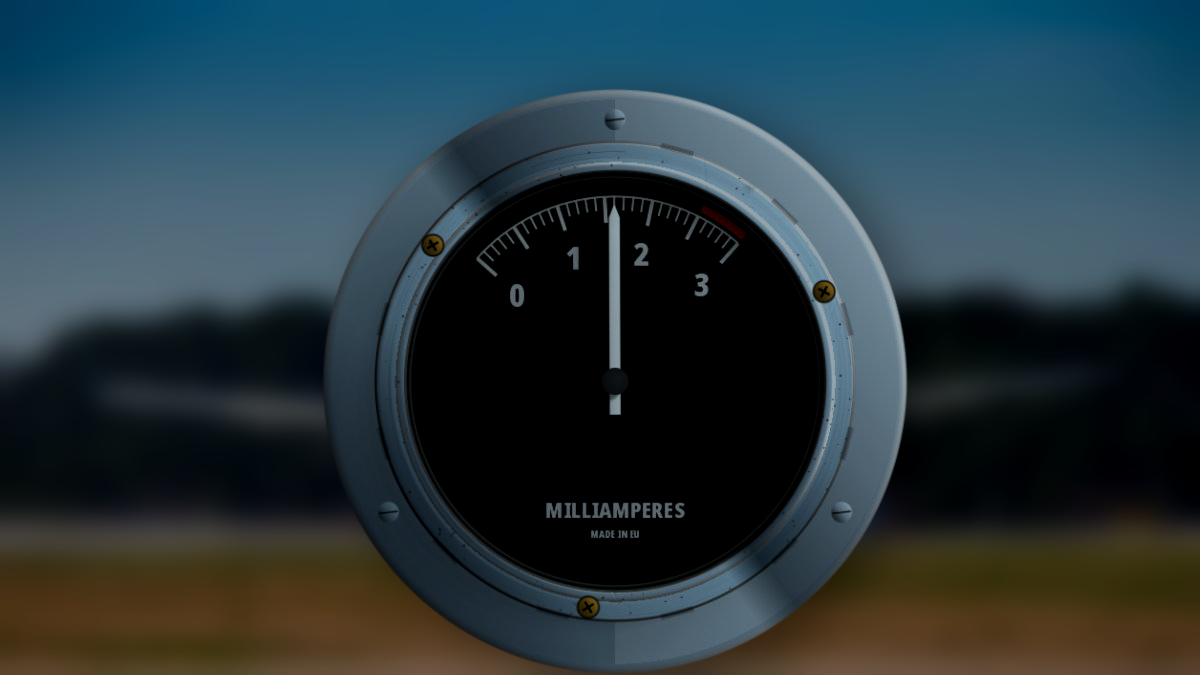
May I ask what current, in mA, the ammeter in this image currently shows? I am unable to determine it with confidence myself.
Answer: 1.6 mA
